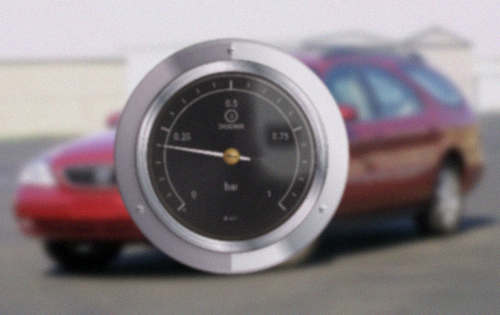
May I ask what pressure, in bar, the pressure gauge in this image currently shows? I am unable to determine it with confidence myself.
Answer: 0.2 bar
